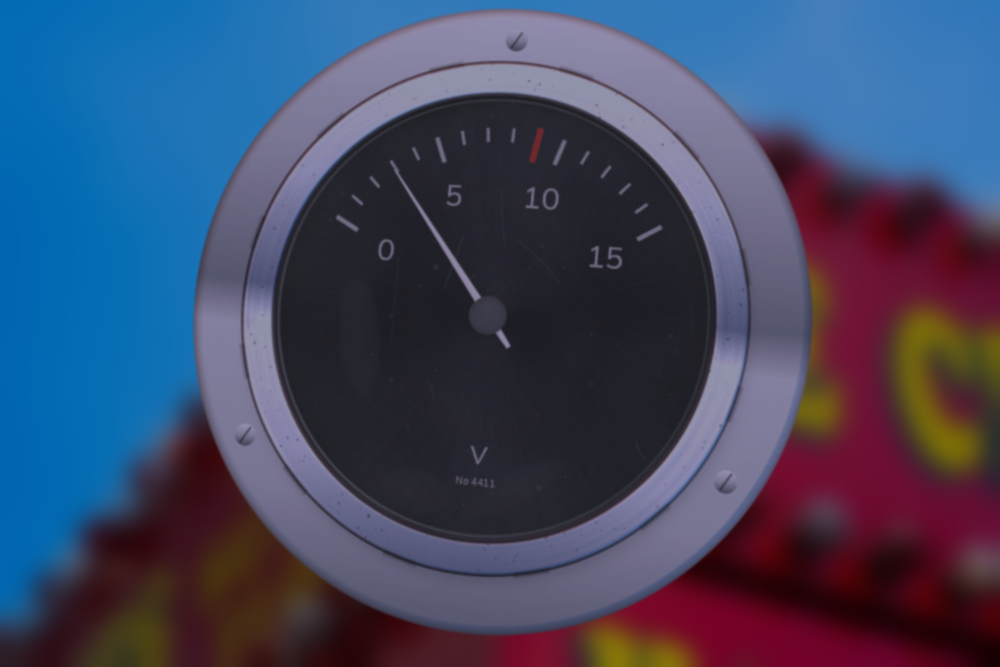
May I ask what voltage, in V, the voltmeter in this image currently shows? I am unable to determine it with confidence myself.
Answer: 3 V
